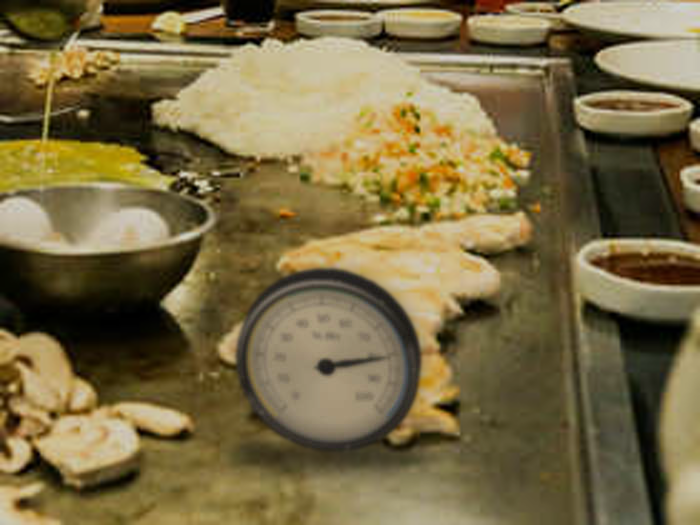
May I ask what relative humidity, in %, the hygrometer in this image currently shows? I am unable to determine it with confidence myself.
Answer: 80 %
